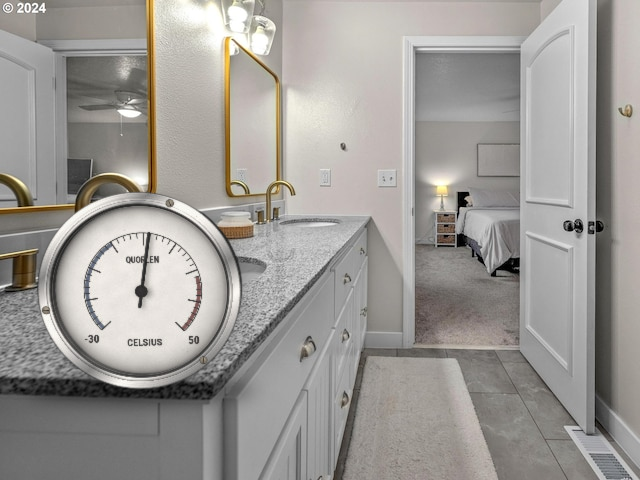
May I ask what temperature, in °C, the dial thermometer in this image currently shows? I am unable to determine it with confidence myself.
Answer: 12 °C
